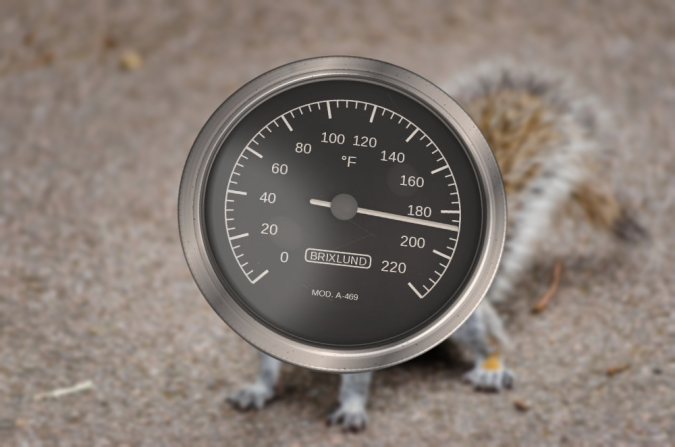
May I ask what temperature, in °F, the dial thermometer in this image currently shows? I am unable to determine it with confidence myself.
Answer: 188 °F
